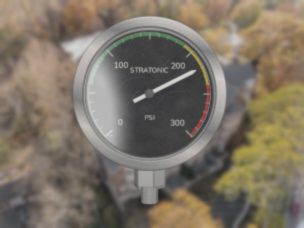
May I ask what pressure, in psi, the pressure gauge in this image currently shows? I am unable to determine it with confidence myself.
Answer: 220 psi
